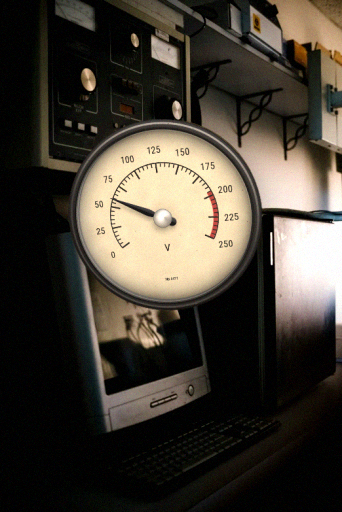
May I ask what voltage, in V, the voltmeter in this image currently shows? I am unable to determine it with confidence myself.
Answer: 60 V
